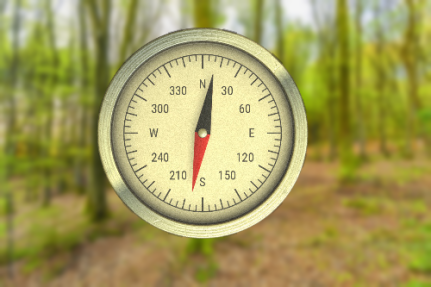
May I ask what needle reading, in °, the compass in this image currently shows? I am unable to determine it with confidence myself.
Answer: 190 °
